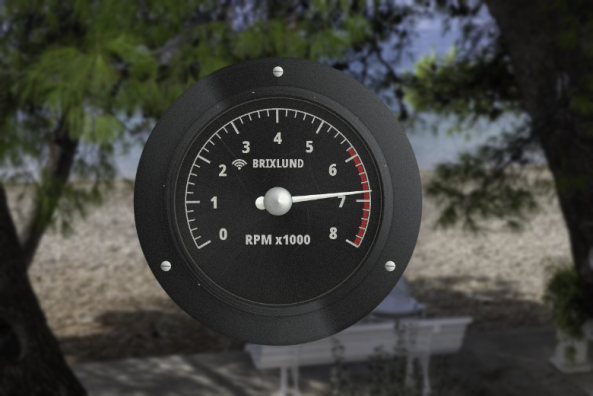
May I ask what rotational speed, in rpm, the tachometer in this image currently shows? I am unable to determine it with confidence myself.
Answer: 6800 rpm
